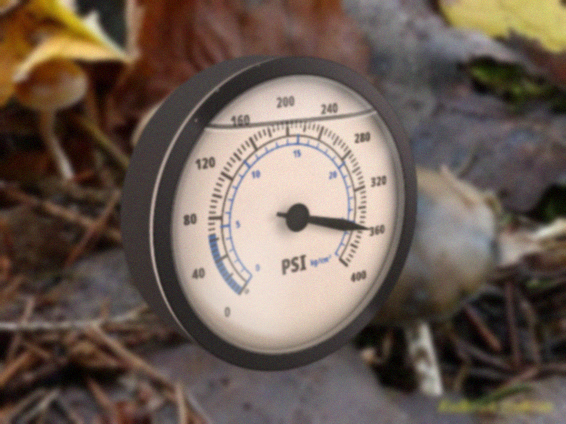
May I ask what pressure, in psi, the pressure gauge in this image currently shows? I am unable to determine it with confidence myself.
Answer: 360 psi
